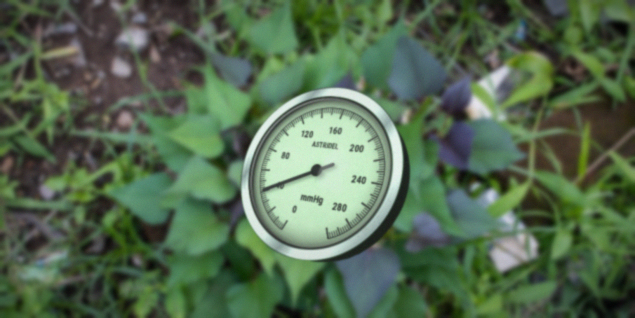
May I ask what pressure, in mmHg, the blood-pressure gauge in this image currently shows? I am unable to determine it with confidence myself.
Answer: 40 mmHg
